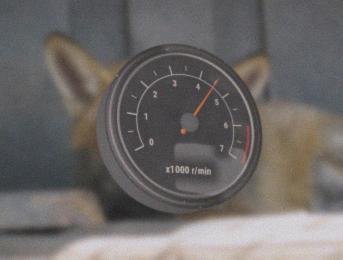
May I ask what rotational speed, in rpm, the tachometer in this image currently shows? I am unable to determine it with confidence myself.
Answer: 4500 rpm
